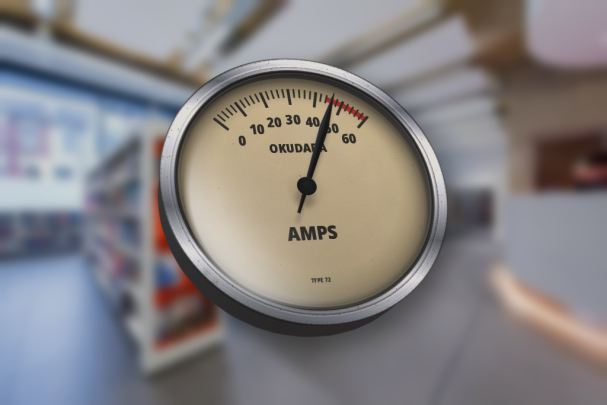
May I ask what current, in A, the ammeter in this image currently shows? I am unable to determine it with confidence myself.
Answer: 46 A
